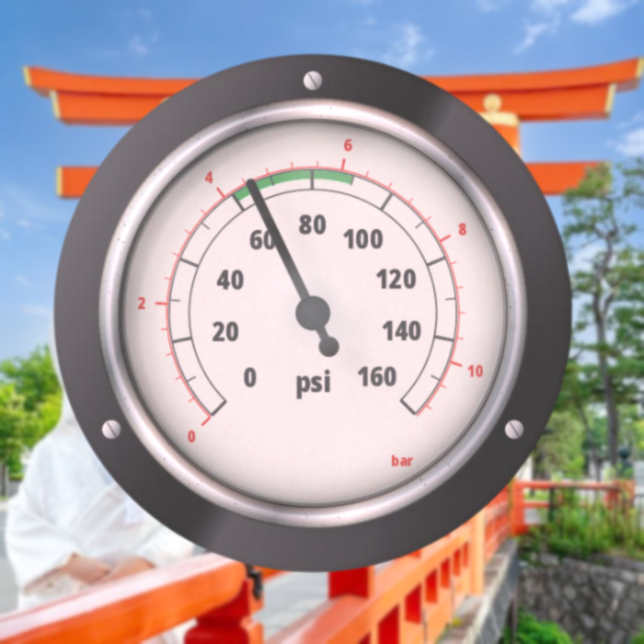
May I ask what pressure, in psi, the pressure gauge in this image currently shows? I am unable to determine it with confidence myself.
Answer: 65 psi
